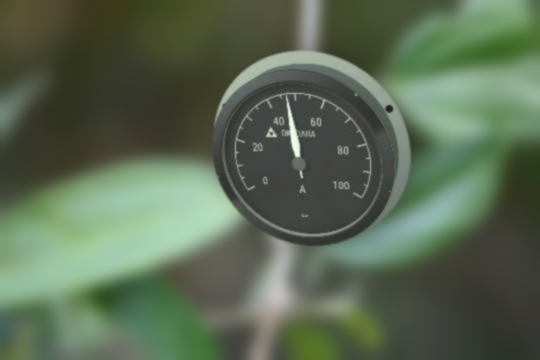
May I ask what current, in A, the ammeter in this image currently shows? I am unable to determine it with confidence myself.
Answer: 47.5 A
